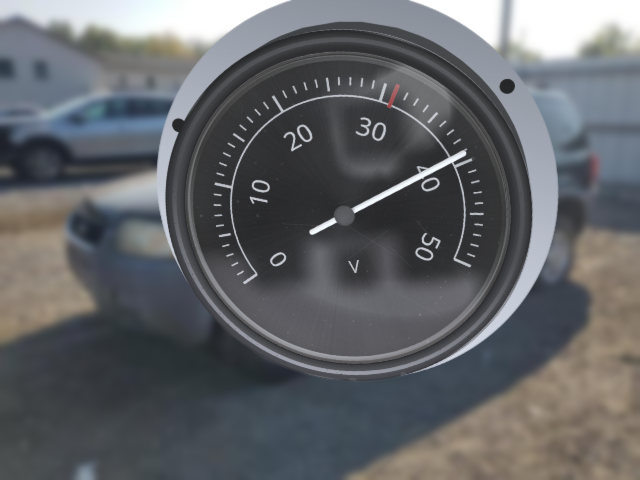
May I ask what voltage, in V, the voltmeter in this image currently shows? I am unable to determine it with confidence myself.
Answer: 39 V
